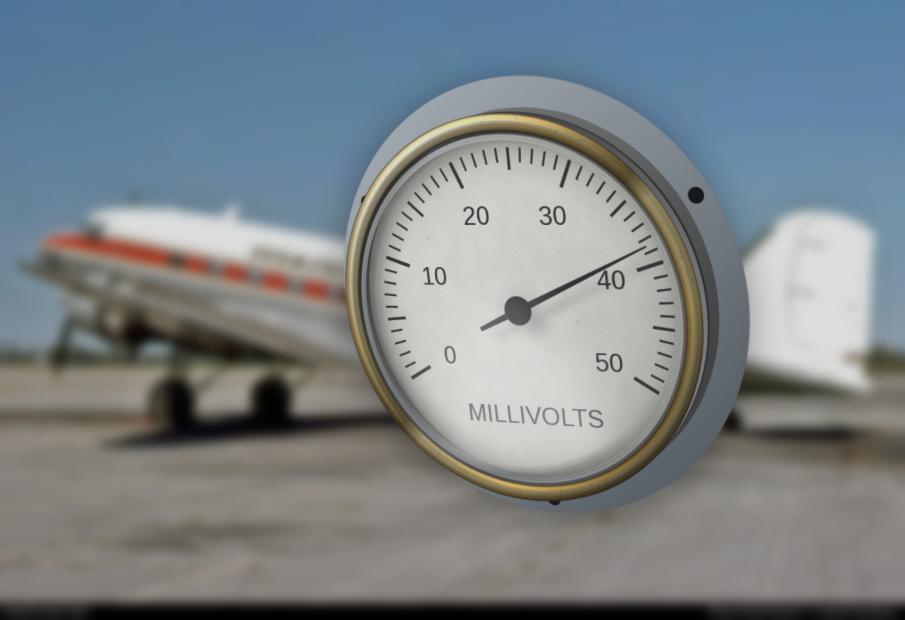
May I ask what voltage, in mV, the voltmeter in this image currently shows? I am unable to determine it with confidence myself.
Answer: 38.5 mV
